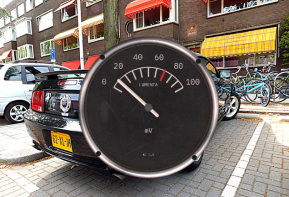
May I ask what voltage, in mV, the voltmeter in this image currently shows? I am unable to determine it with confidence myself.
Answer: 10 mV
